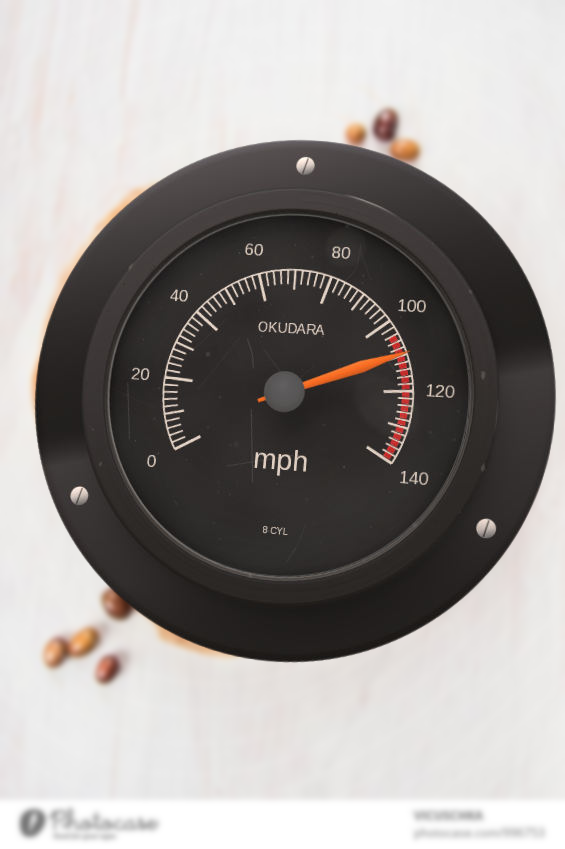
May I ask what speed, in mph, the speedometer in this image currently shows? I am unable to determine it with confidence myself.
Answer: 110 mph
